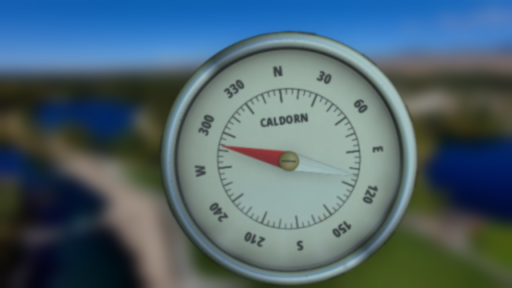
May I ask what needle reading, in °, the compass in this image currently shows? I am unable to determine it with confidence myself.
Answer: 290 °
